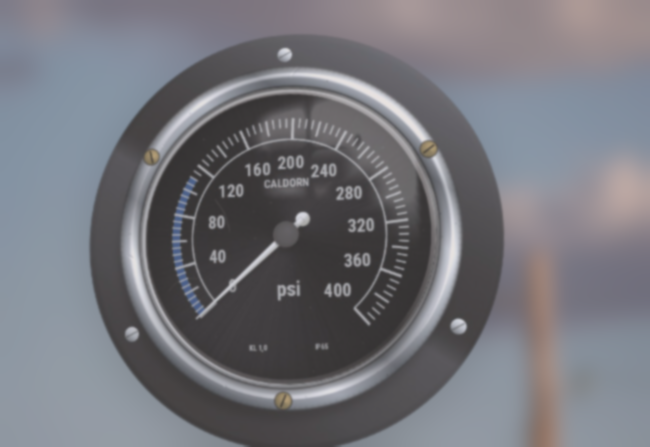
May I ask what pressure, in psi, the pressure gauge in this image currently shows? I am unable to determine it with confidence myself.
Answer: 0 psi
